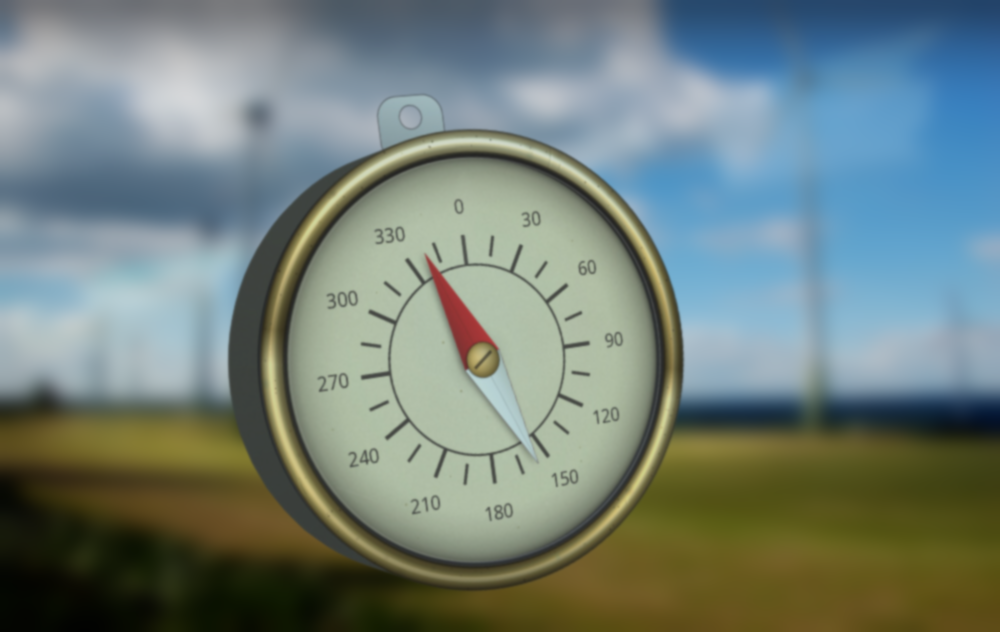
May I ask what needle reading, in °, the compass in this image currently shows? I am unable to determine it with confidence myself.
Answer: 337.5 °
